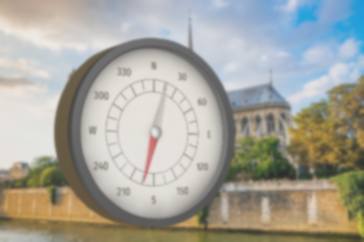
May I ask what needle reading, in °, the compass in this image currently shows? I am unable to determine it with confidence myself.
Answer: 195 °
